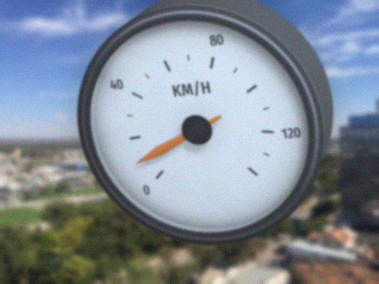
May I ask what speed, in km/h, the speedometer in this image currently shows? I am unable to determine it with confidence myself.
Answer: 10 km/h
